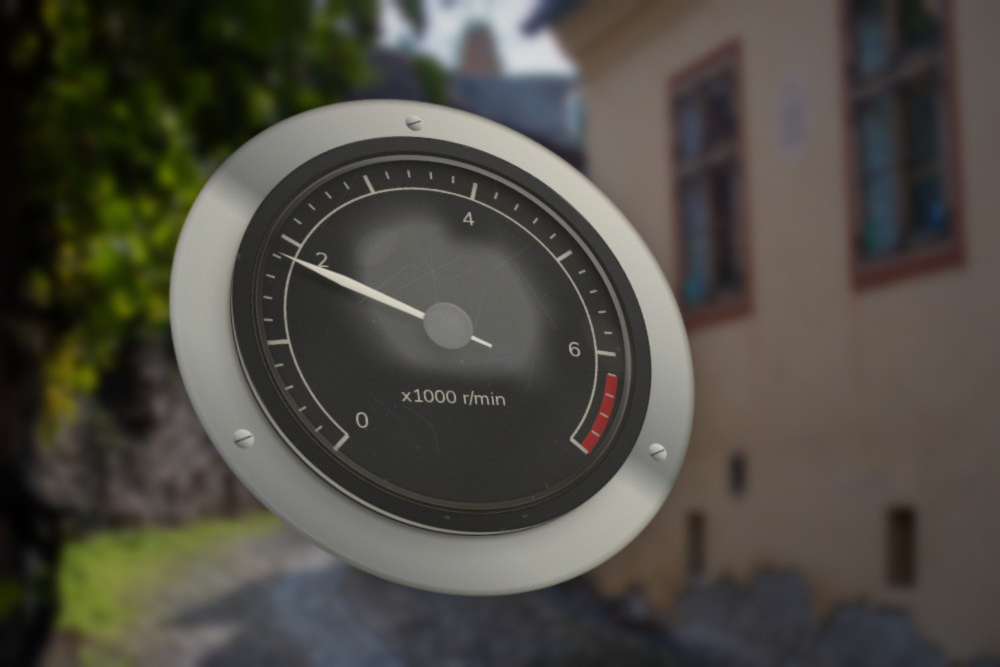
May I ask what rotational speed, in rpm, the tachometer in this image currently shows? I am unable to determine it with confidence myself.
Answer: 1800 rpm
